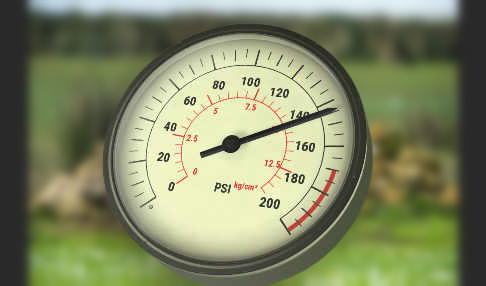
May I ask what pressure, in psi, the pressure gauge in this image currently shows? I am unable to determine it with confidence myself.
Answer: 145 psi
